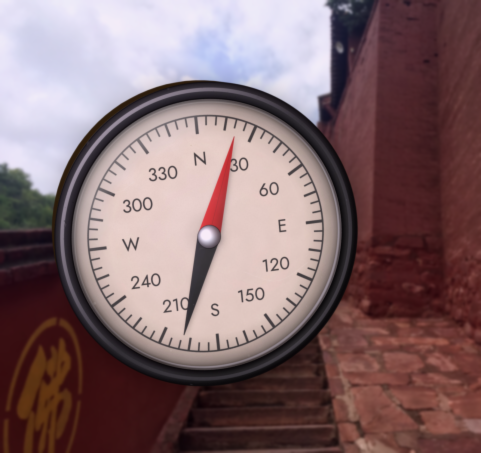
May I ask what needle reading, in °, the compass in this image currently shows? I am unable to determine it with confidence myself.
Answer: 20 °
